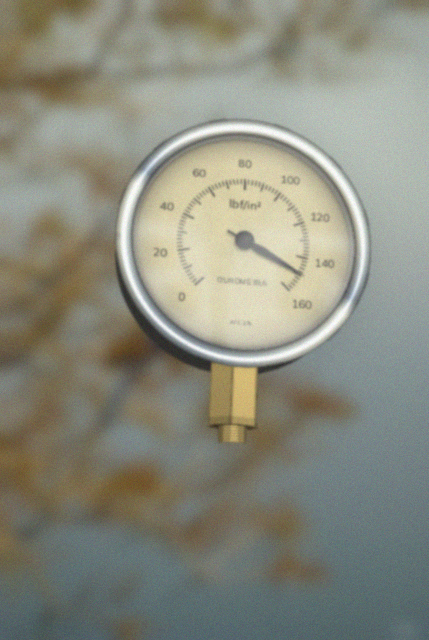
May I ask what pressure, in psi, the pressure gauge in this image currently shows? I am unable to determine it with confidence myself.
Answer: 150 psi
